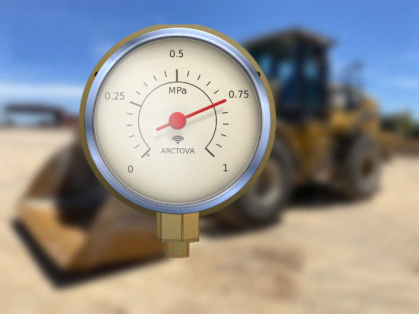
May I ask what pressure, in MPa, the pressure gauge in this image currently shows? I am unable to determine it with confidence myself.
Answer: 0.75 MPa
